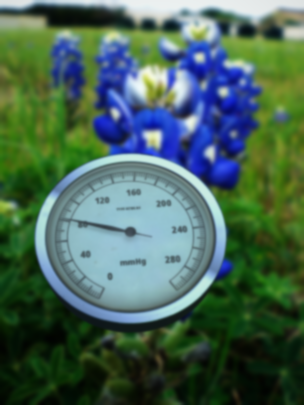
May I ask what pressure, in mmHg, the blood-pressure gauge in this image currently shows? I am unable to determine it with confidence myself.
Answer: 80 mmHg
